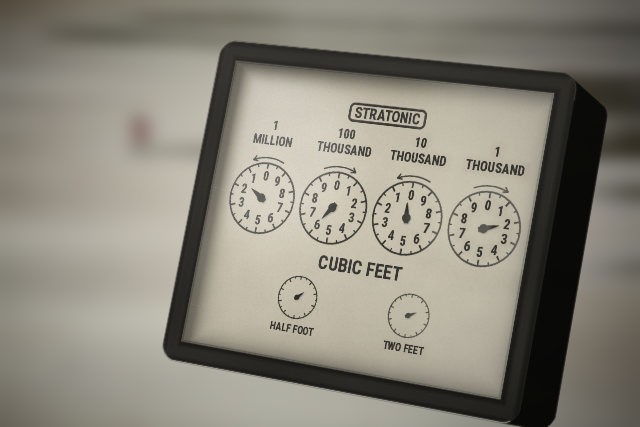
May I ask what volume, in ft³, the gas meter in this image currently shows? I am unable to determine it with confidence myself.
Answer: 160200 ft³
